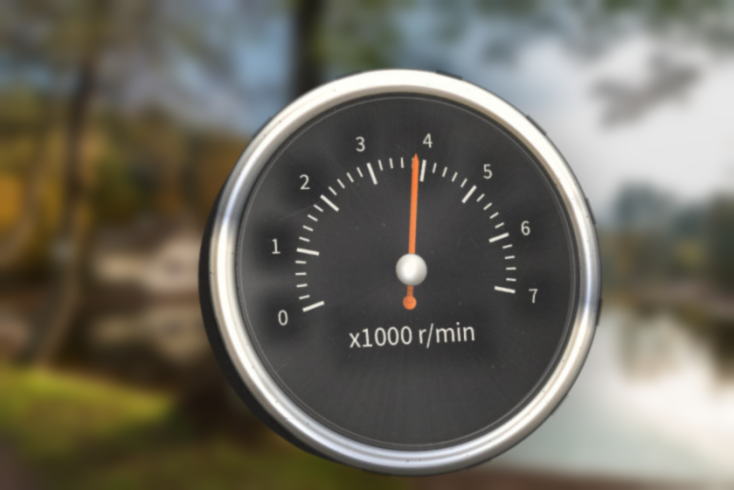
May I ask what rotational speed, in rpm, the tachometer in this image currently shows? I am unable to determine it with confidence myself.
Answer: 3800 rpm
